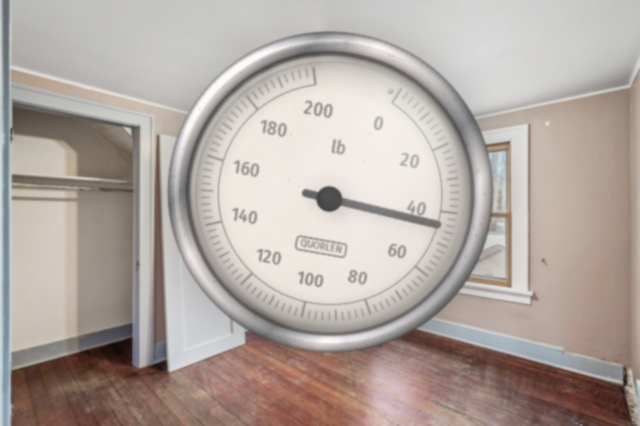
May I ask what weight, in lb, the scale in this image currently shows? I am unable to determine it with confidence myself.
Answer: 44 lb
